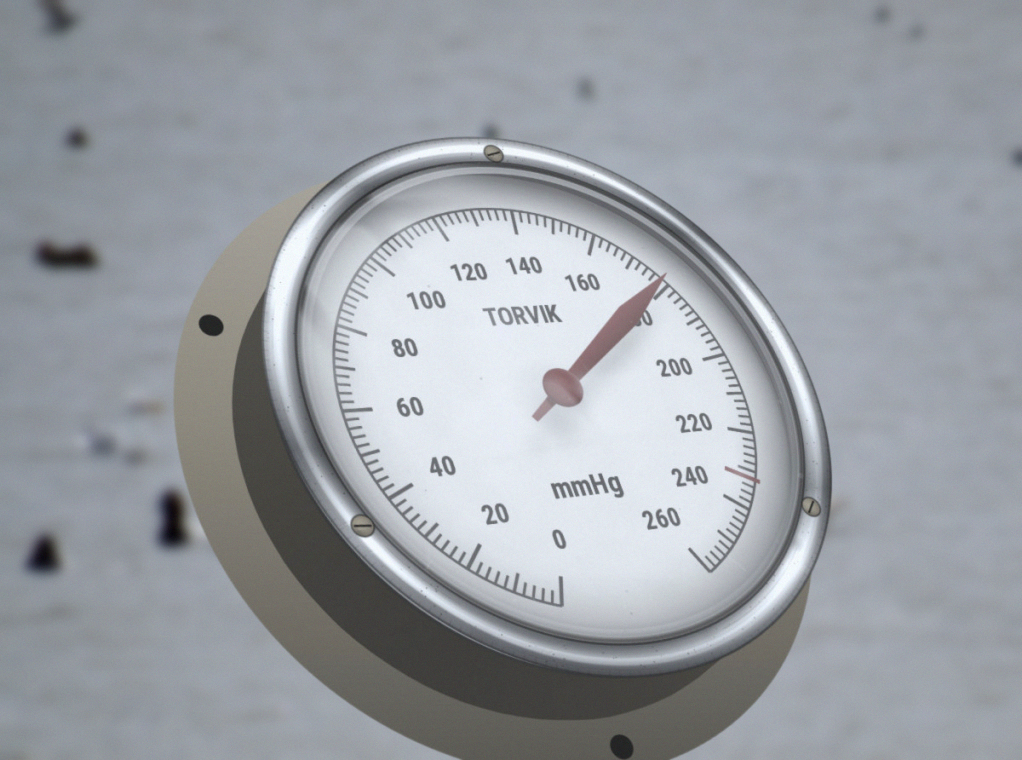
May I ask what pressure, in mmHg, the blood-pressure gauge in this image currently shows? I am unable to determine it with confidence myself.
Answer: 178 mmHg
